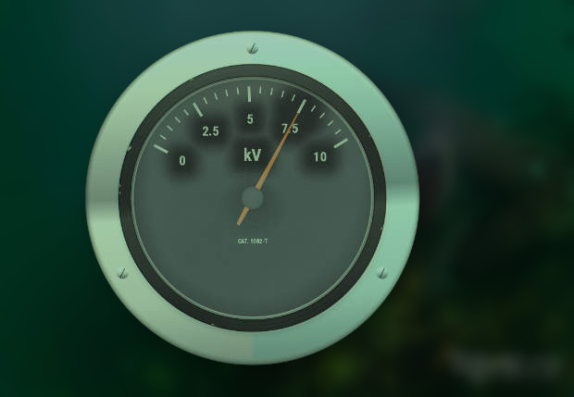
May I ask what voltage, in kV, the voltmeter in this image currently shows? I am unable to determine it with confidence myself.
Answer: 7.5 kV
